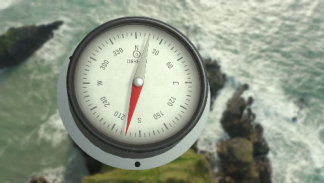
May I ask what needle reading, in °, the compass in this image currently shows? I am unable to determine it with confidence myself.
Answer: 195 °
